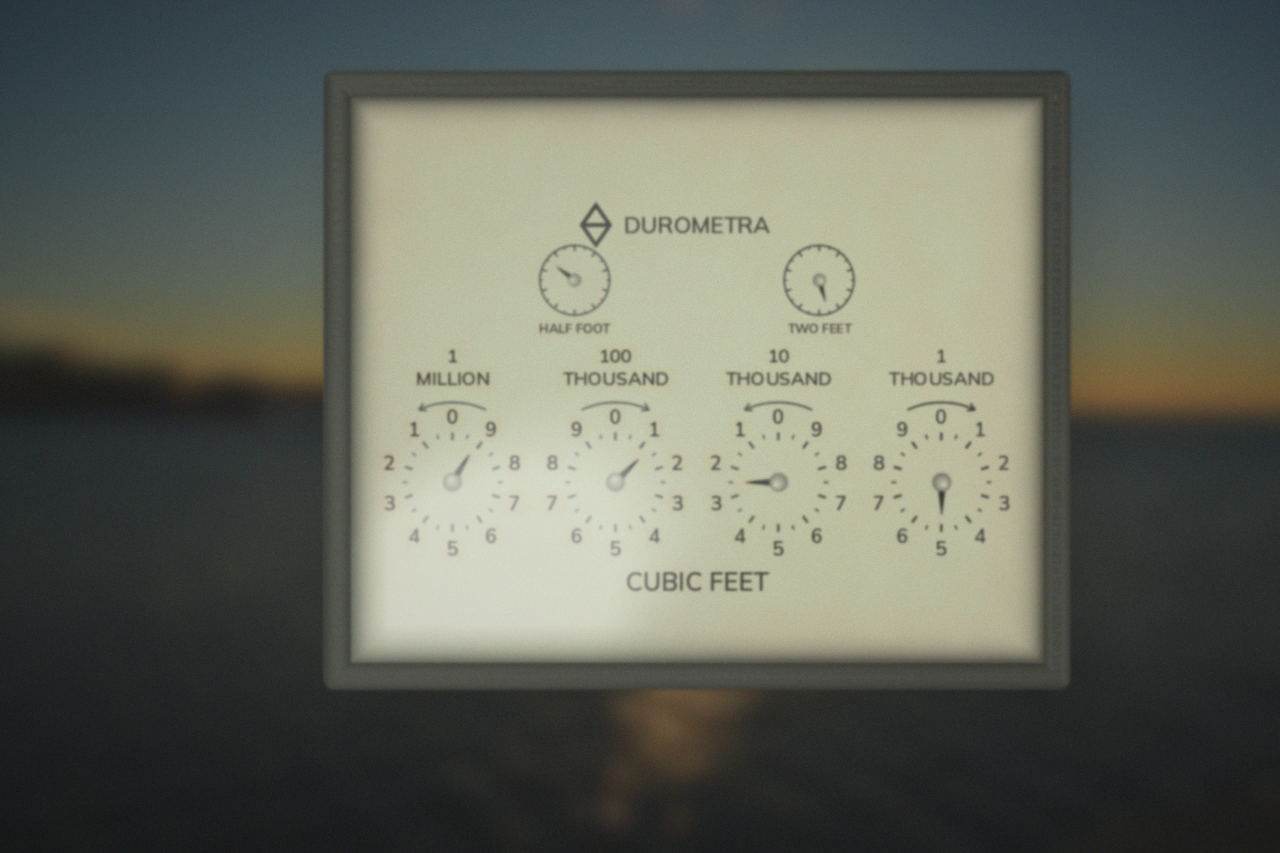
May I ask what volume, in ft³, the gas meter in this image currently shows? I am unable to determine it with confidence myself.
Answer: 912500 ft³
